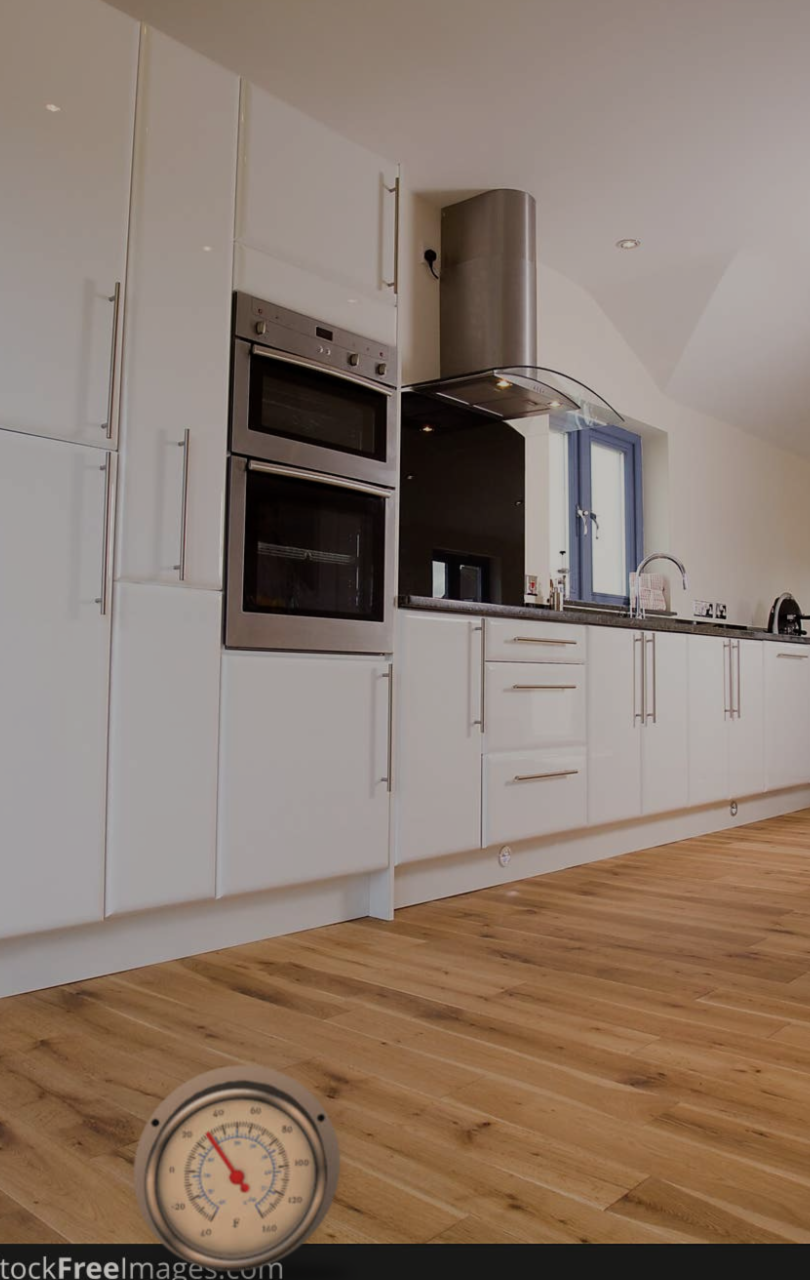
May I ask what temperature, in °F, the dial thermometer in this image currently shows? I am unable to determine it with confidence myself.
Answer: 30 °F
